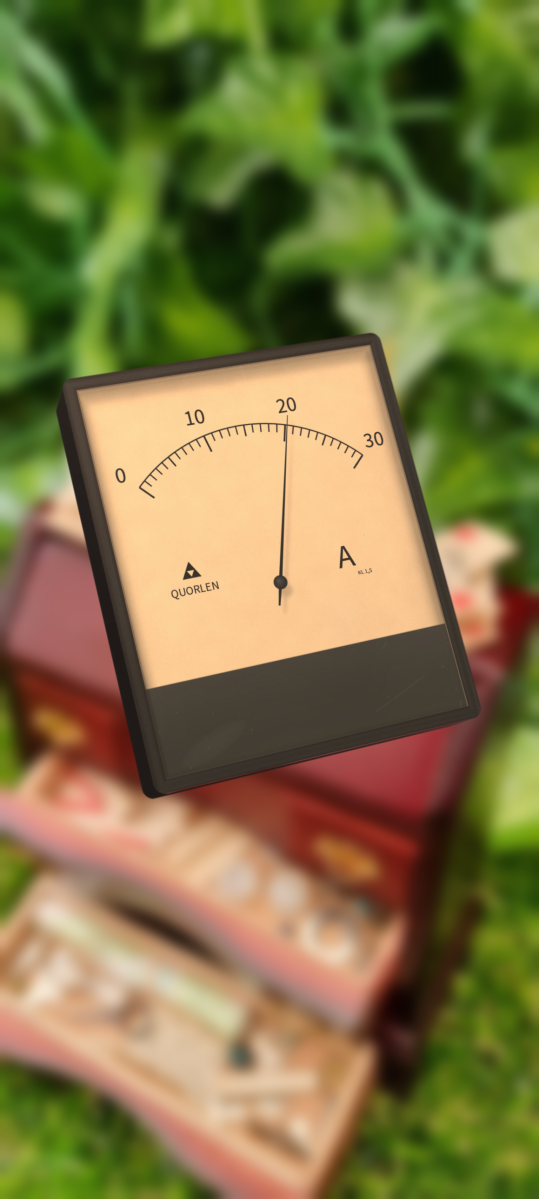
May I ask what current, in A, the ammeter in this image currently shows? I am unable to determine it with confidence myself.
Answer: 20 A
